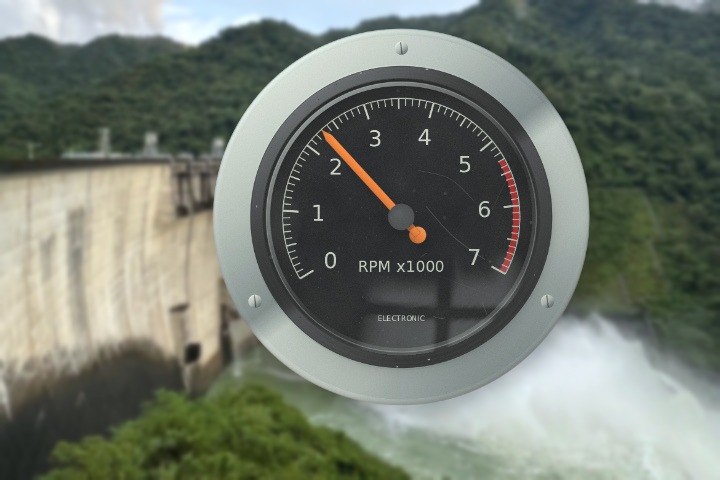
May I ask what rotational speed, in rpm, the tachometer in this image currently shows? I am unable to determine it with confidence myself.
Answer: 2300 rpm
